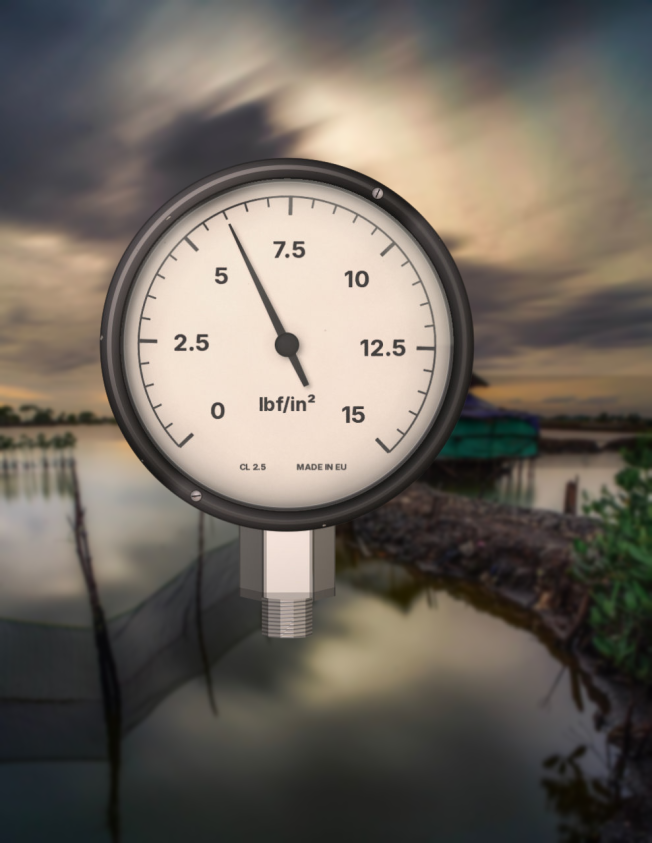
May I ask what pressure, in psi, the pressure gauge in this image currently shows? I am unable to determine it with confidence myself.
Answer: 6 psi
